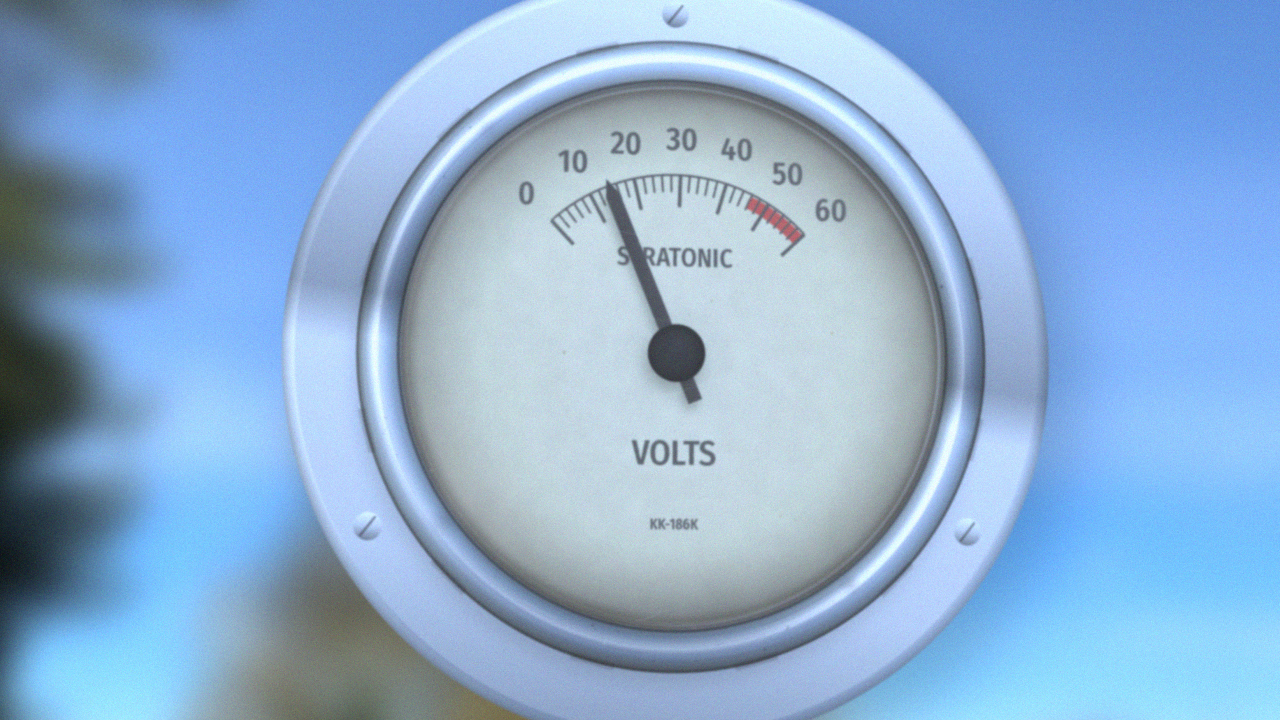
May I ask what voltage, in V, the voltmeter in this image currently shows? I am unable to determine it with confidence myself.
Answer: 14 V
